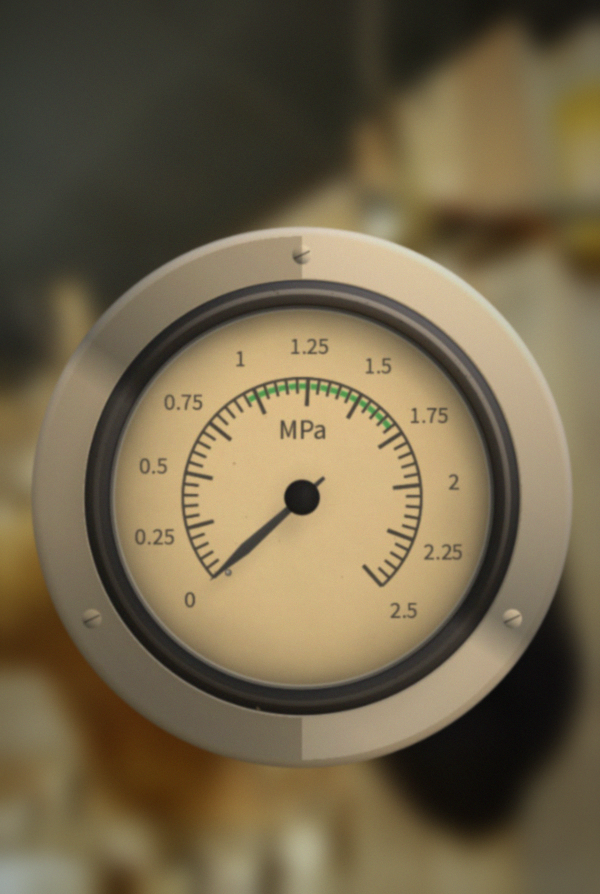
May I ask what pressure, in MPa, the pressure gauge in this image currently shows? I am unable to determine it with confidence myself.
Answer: 0 MPa
